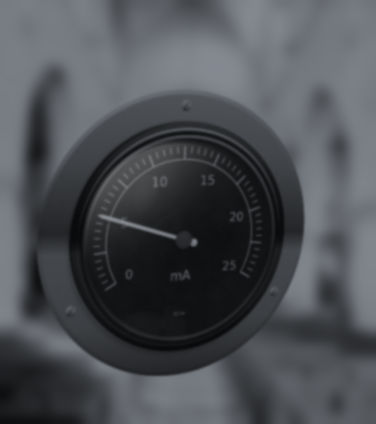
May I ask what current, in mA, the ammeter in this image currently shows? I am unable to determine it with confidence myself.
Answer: 5 mA
